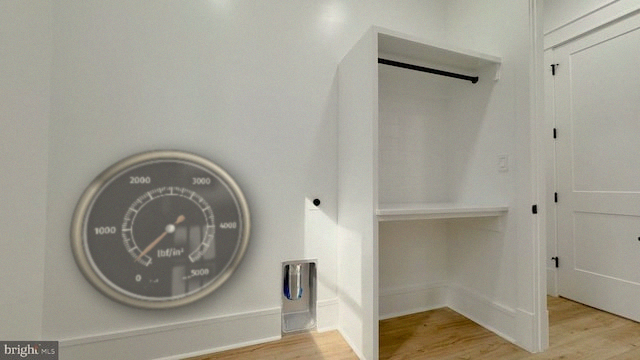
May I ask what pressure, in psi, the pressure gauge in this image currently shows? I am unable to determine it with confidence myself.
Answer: 250 psi
